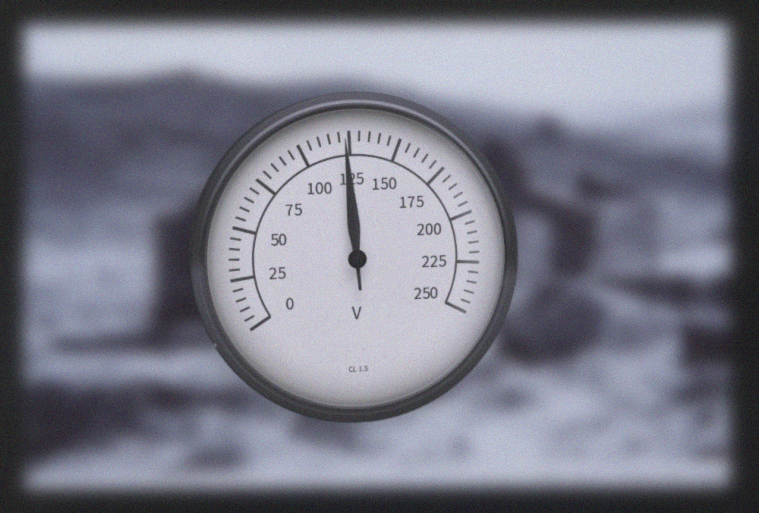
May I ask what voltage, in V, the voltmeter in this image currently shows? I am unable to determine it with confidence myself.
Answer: 122.5 V
